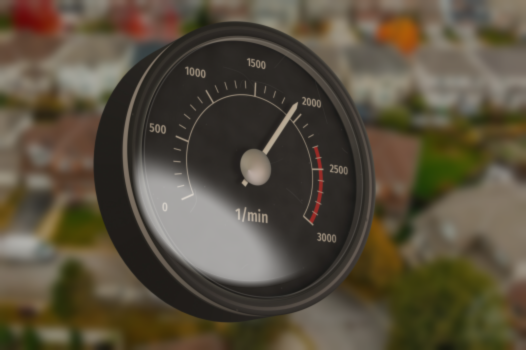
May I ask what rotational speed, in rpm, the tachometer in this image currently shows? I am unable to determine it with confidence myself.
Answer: 1900 rpm
